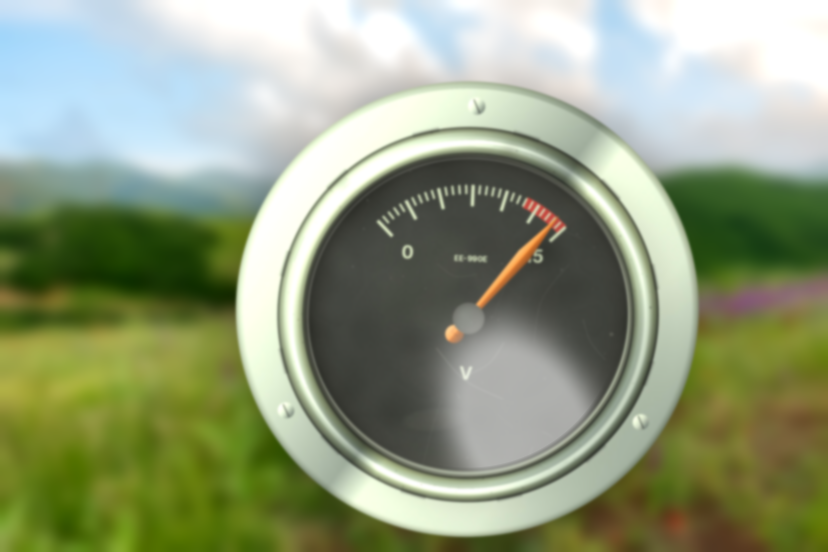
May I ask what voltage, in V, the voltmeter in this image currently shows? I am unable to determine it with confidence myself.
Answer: 14 V
